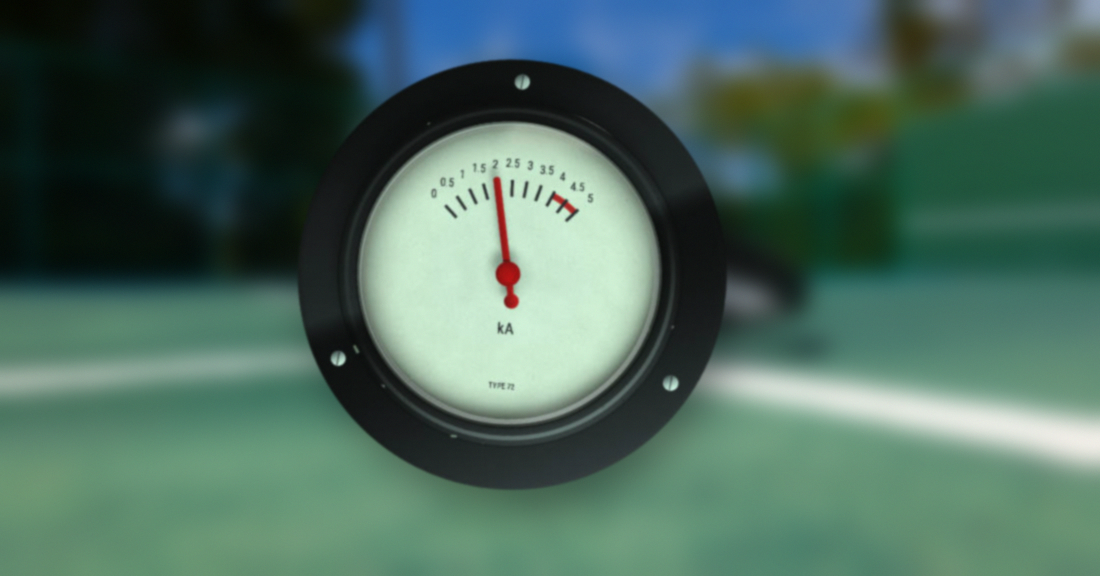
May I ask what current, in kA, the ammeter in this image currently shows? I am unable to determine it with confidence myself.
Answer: 2 kA
